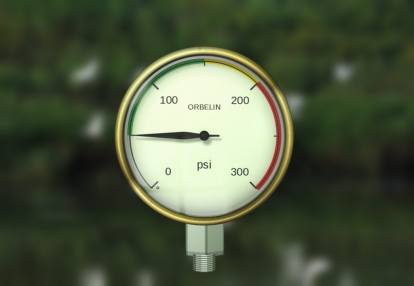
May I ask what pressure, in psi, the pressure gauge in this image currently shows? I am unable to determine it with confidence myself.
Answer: 50 psi
